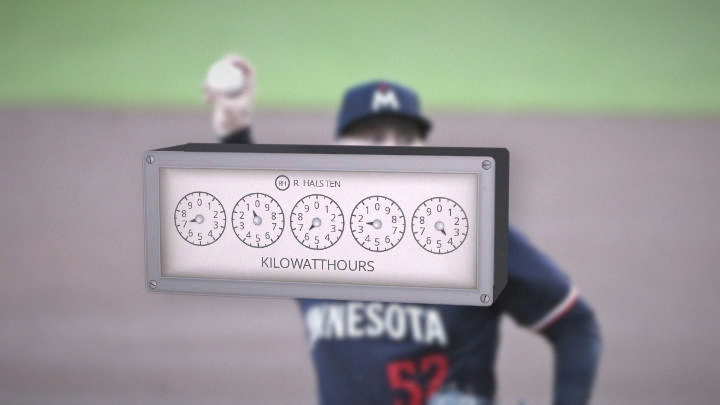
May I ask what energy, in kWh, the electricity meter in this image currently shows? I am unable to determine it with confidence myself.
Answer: 70624 kWh
